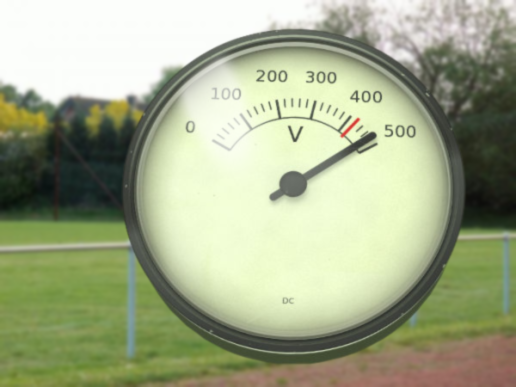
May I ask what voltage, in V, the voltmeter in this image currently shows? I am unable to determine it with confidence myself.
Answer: 480 V
